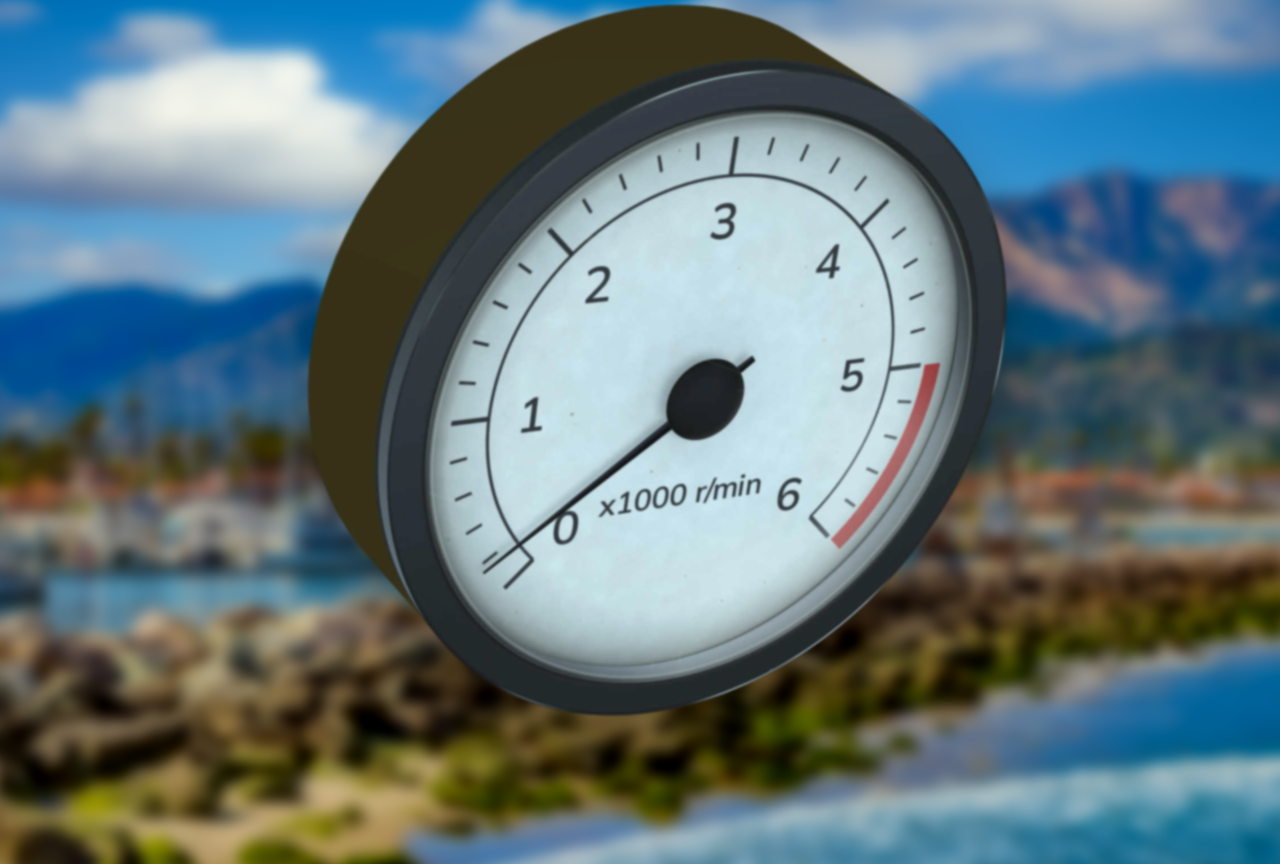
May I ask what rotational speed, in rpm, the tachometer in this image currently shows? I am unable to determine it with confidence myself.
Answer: 200 rpm
